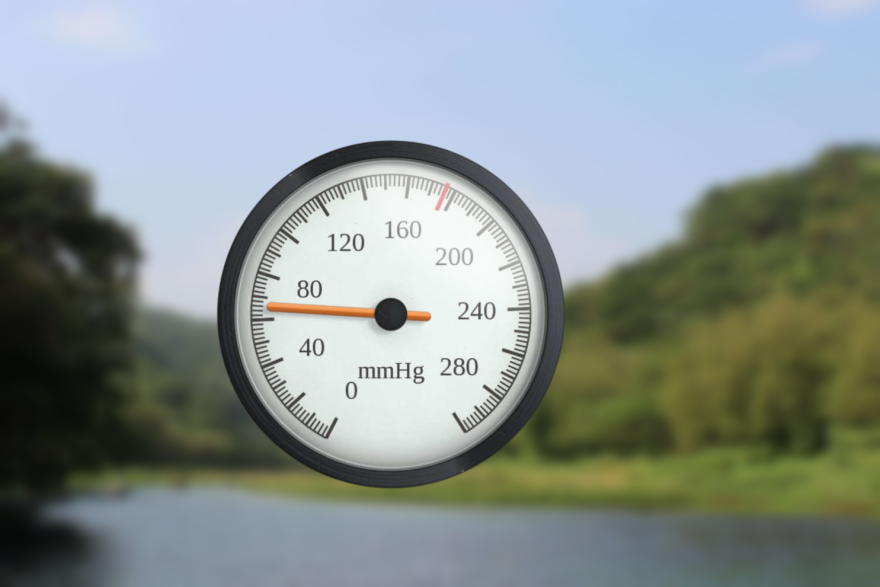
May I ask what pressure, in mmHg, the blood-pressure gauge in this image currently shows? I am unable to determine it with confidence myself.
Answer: 66 mmHg
